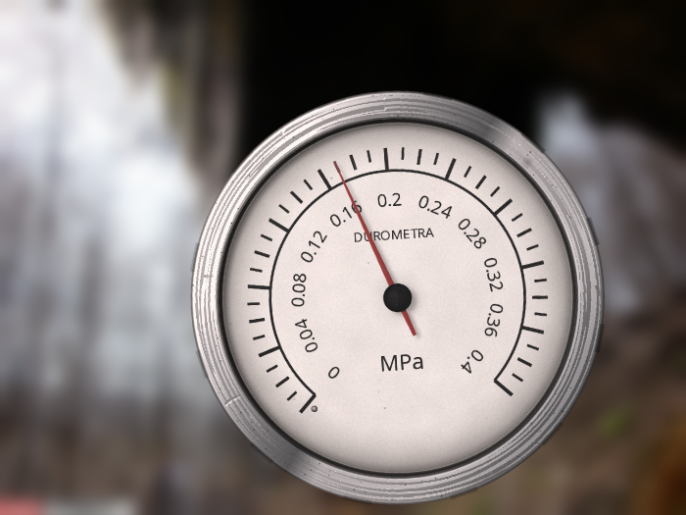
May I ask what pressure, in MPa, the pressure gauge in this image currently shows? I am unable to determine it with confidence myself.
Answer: 0.17 MPa
